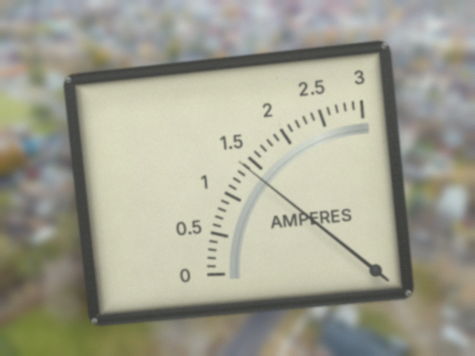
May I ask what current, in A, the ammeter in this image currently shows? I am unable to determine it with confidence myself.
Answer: 1.4 A
